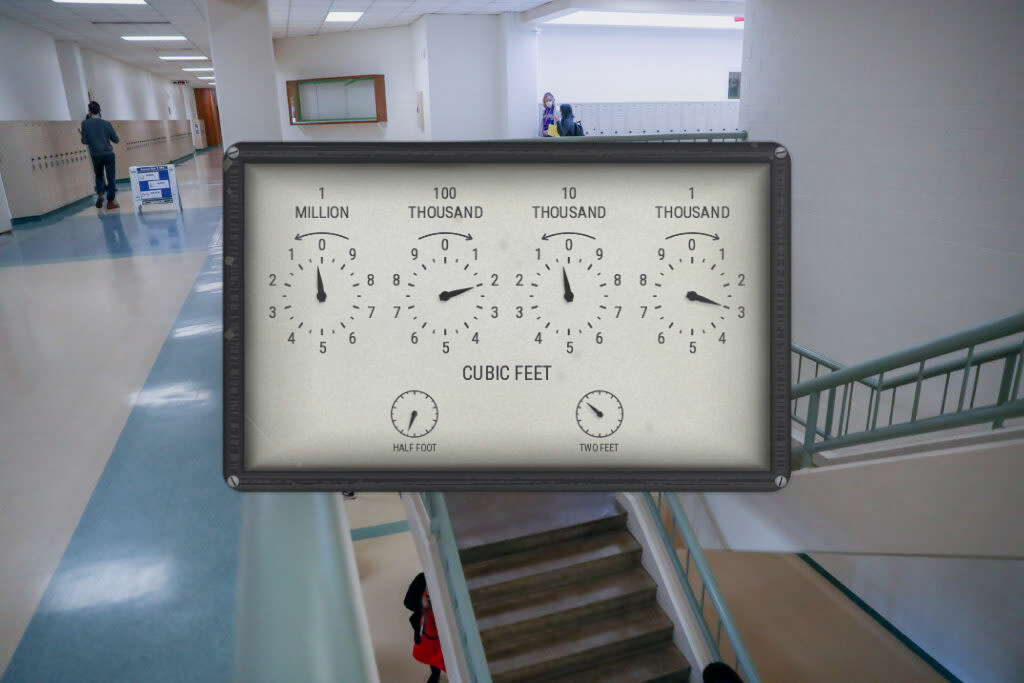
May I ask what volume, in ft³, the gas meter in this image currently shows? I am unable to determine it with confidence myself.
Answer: 20300 ft³
